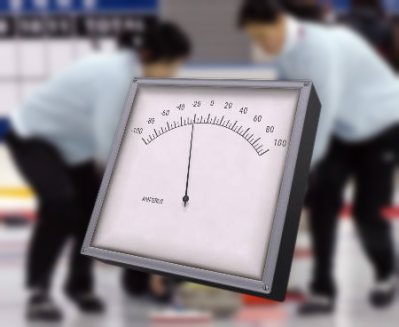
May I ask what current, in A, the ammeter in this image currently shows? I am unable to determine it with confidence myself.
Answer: -20 A
